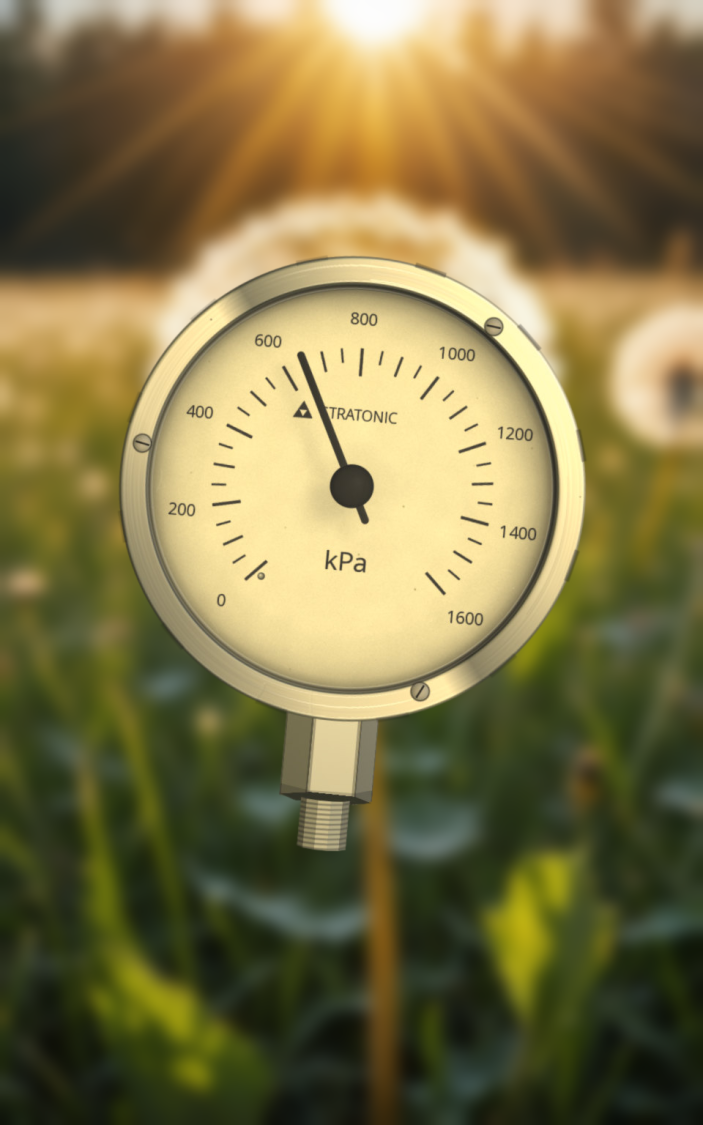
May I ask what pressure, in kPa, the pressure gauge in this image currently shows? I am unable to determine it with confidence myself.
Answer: 650 kPa
